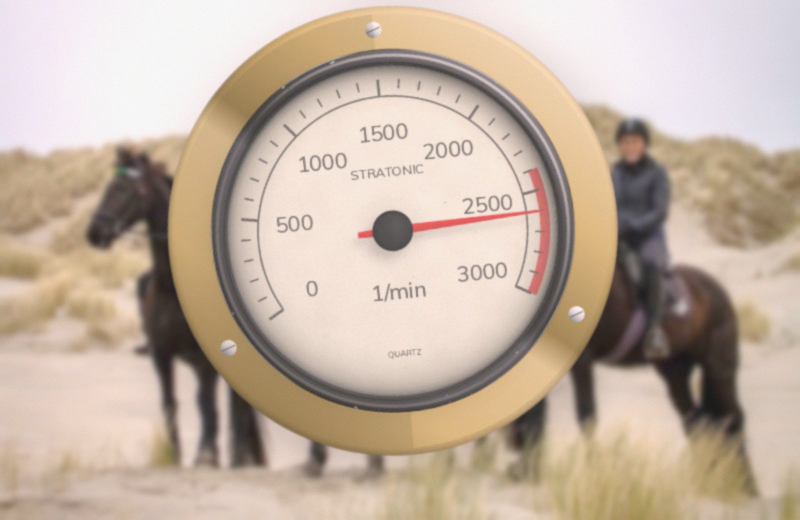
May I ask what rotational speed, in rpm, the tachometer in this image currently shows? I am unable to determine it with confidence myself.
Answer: 2600 rpm
